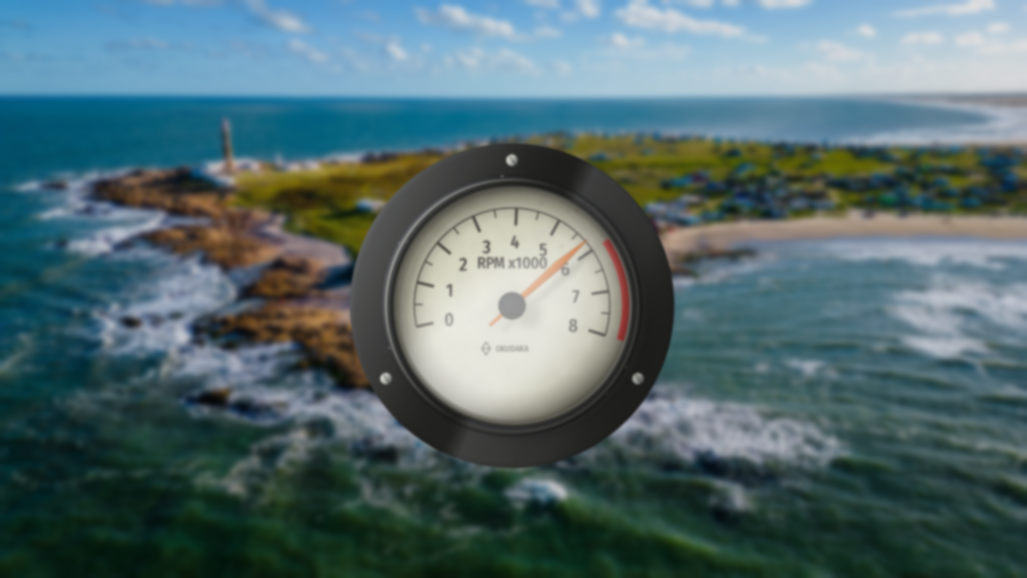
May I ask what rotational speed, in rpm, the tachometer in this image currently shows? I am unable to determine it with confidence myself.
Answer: 5750 rpm
